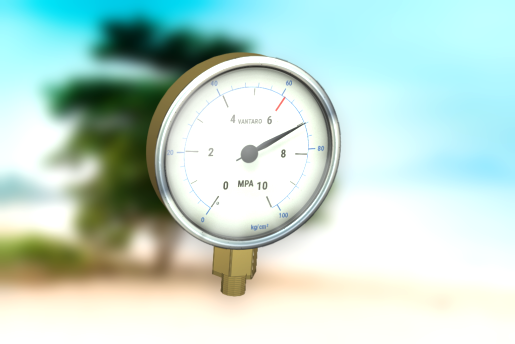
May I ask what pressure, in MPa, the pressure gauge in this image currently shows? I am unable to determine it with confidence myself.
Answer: 7 MPa
